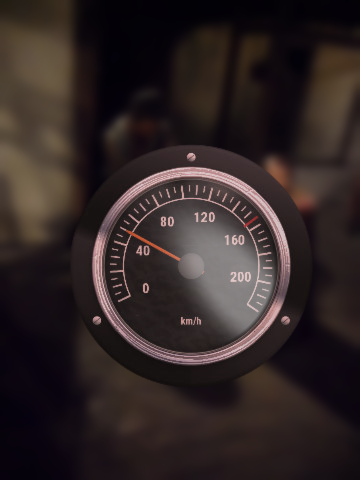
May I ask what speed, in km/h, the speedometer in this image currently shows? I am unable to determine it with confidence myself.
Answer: 50 km/h
